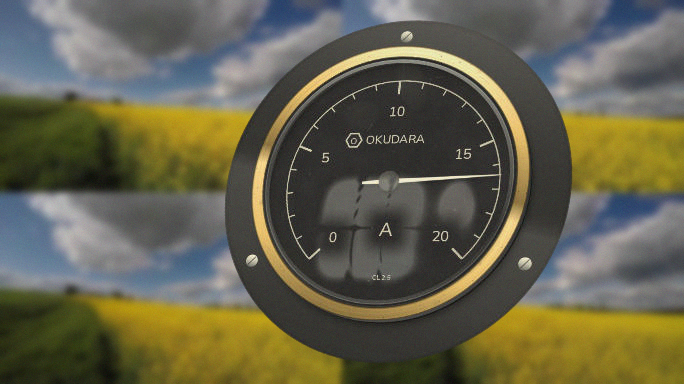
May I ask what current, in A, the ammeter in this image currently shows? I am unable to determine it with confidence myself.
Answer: 16.5 A
